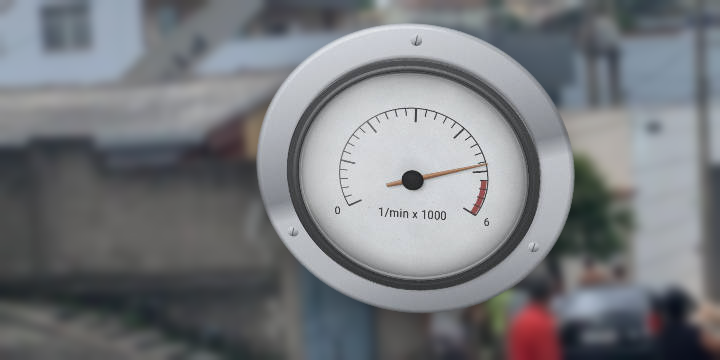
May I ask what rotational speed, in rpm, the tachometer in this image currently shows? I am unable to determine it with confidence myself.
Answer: 4800 rpm
